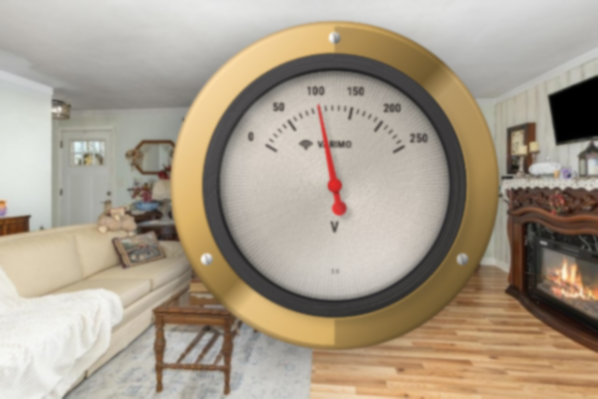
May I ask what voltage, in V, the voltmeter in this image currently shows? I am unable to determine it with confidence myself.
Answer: 100 V
